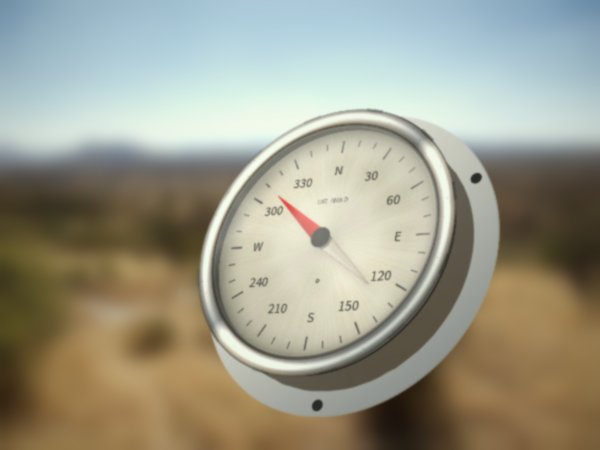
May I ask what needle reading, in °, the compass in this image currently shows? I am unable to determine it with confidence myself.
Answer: 310 °
